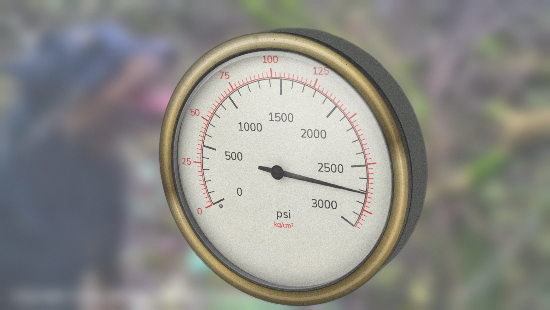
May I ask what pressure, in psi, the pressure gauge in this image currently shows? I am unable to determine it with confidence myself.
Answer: 2700 psi
